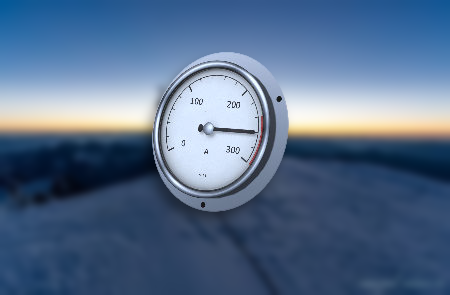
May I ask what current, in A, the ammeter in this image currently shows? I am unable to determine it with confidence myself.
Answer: 260 A
